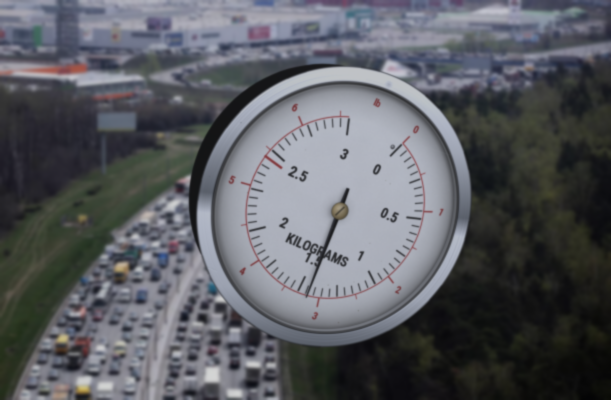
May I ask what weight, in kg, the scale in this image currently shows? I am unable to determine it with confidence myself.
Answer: 1.45 kg
